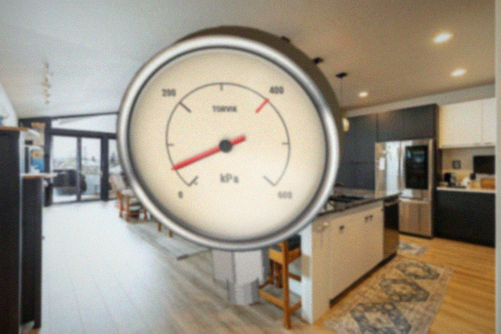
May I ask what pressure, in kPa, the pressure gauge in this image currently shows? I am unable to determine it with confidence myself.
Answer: 50 kPa
